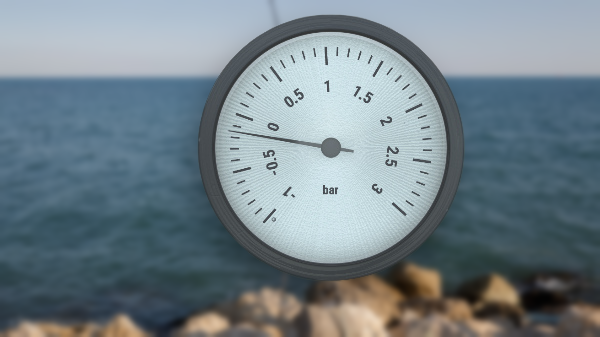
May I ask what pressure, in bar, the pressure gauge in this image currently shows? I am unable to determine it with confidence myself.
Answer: -0.15 bar
